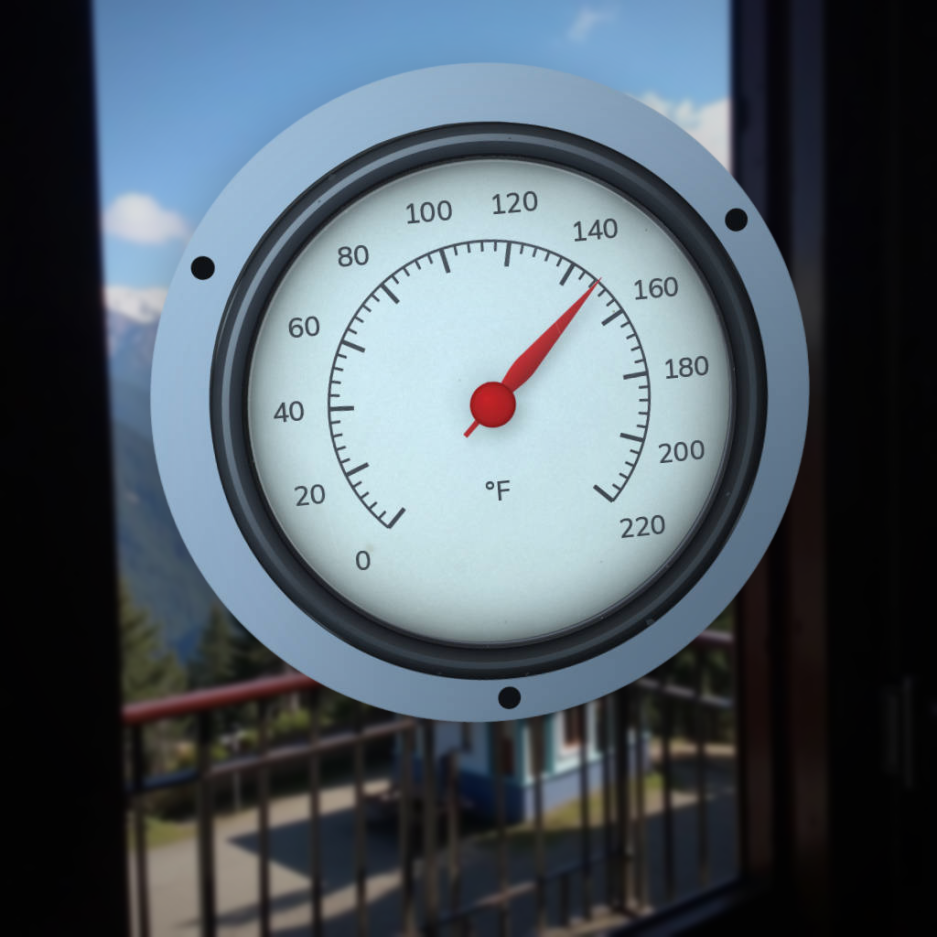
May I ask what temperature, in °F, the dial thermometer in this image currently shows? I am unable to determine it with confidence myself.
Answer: 148 °F
